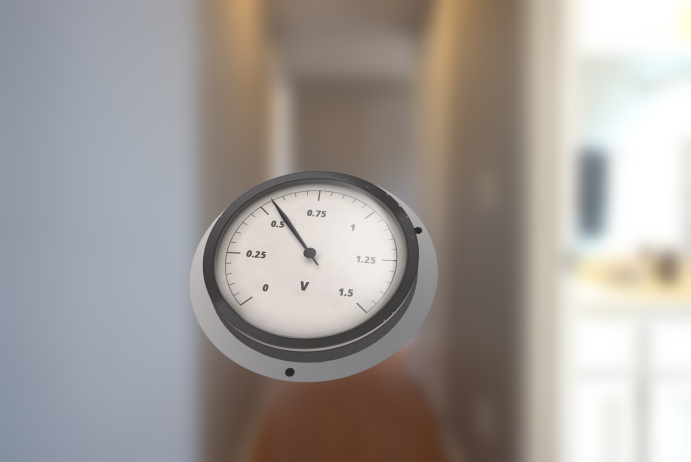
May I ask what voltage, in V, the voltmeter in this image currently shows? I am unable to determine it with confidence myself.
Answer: 0.55 V
